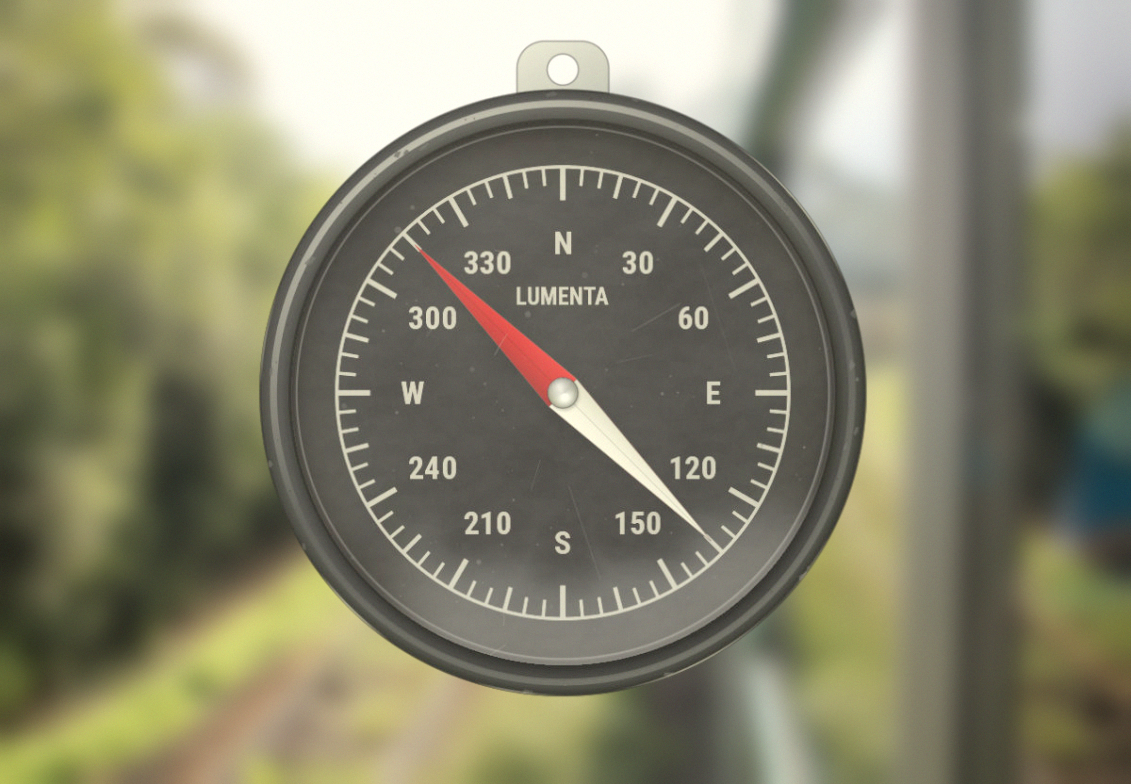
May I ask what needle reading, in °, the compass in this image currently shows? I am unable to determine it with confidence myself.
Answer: 315 °
